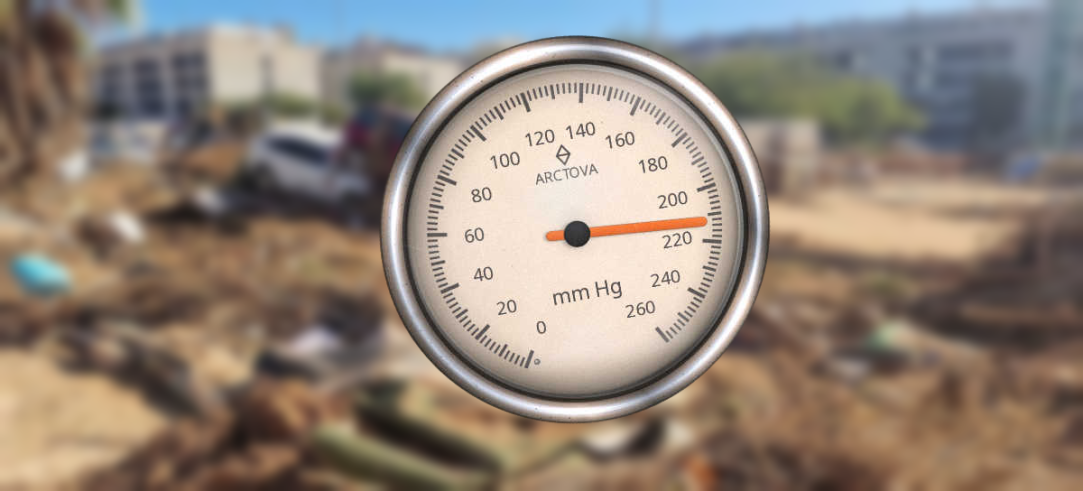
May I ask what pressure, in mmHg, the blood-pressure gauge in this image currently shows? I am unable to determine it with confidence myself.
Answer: 212 mmHg
